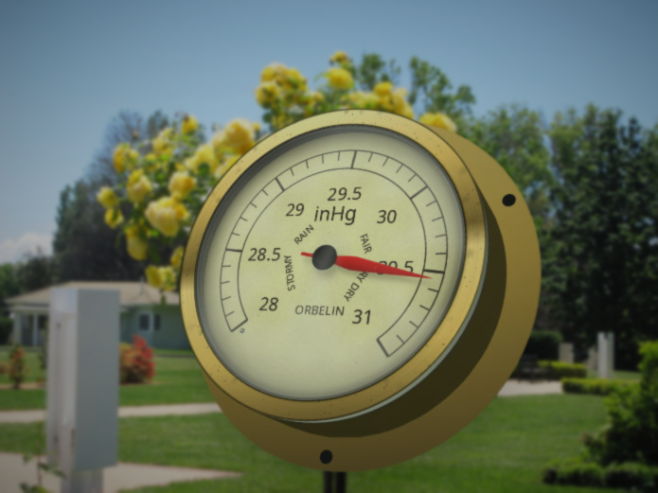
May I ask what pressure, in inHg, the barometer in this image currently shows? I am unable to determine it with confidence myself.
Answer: 30.55 inHg
